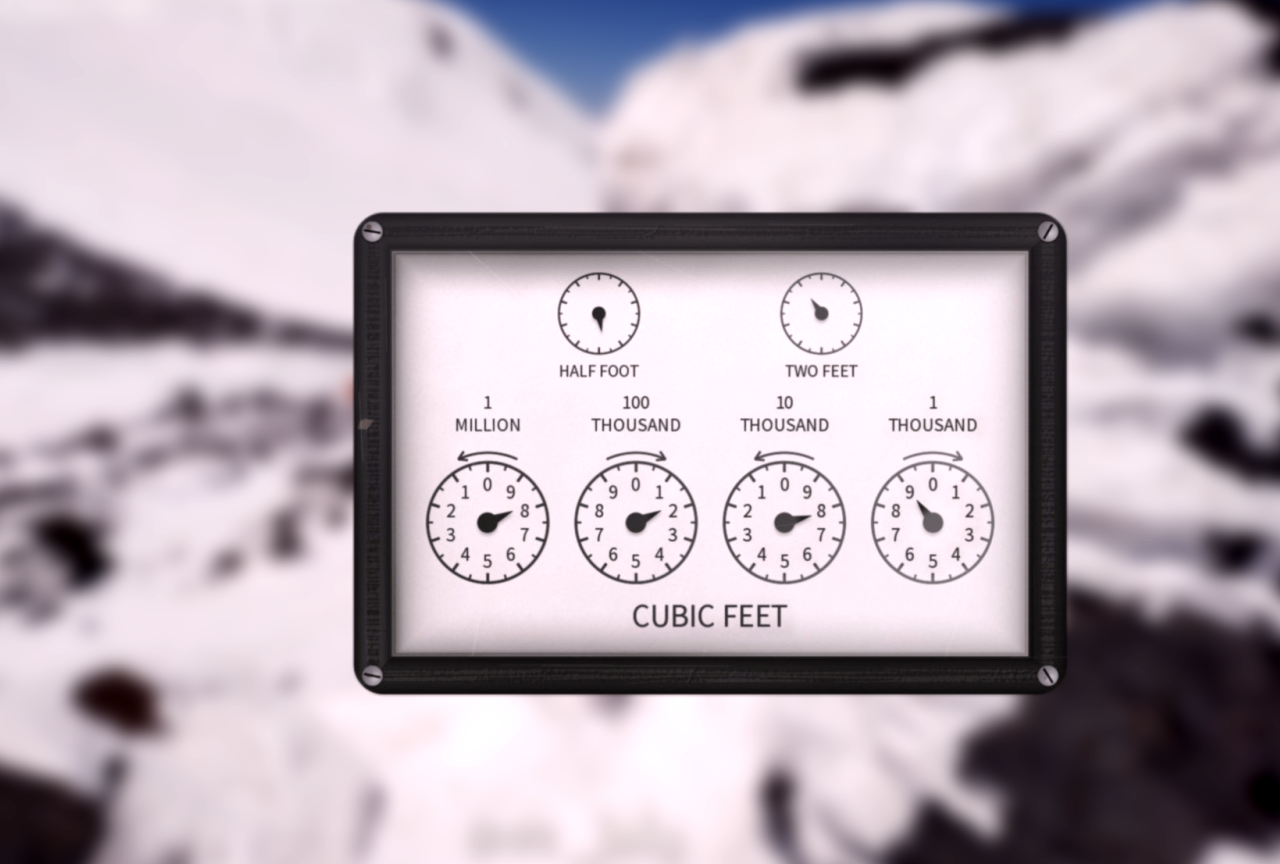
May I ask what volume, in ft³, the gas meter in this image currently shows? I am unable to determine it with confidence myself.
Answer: 817900 ft³
